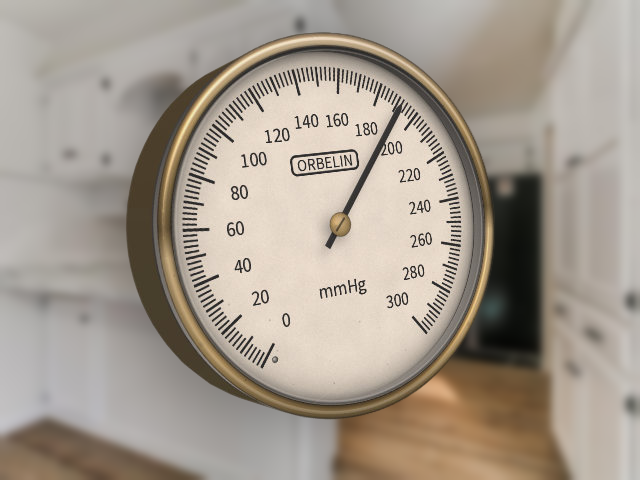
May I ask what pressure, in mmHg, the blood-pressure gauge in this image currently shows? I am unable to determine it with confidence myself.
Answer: 190 mmHg
